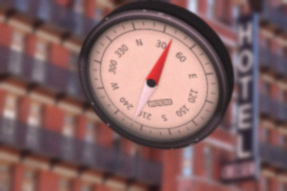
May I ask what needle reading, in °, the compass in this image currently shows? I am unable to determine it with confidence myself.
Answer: 40 °
